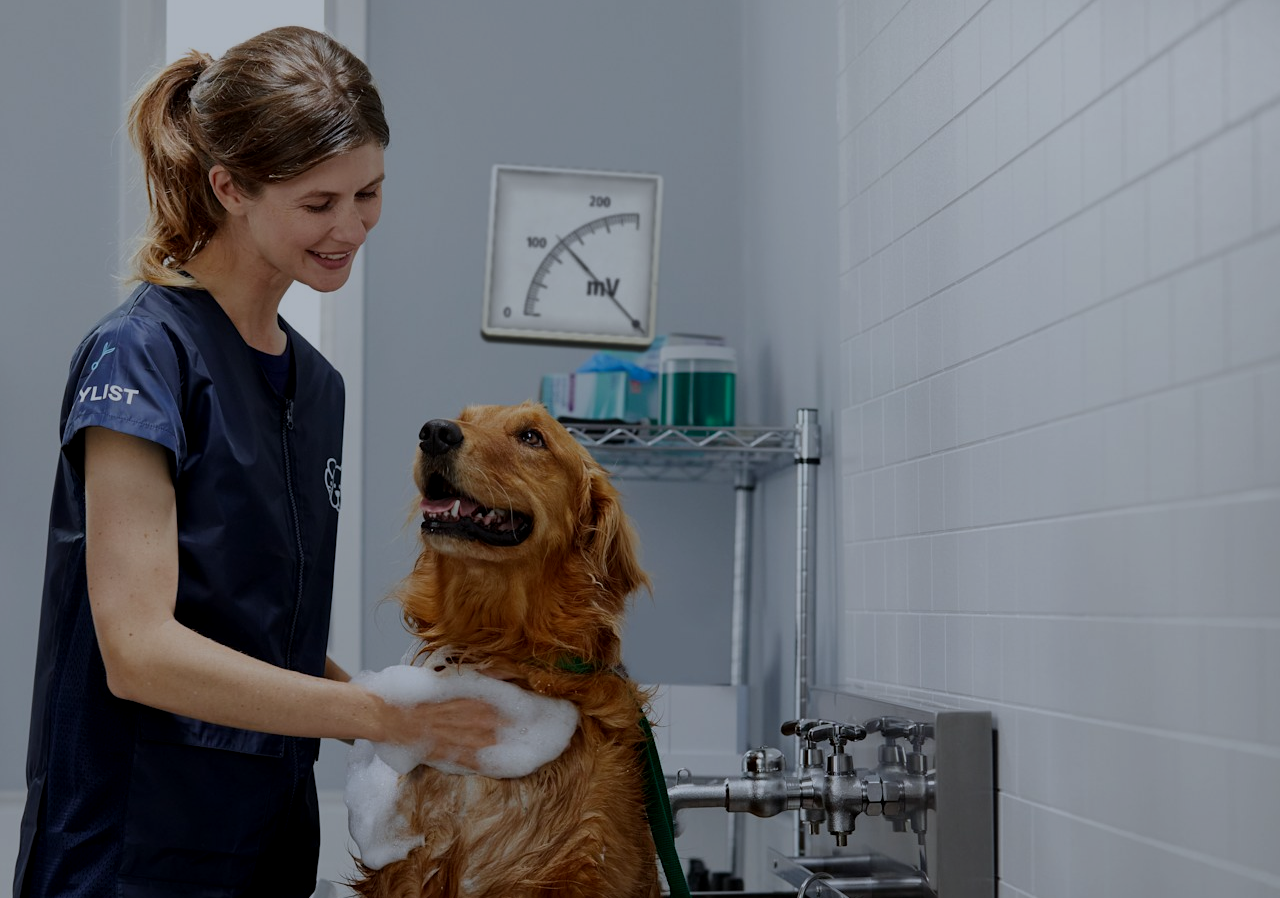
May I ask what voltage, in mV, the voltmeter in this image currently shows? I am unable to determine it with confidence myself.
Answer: 125 mV
